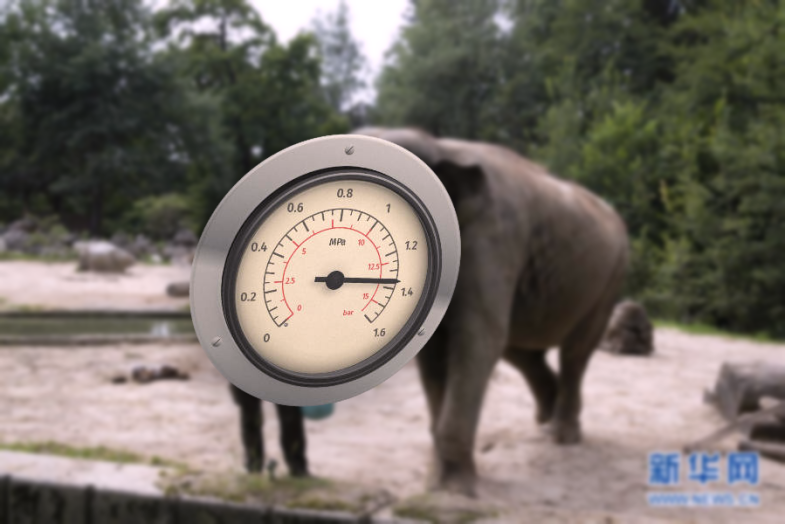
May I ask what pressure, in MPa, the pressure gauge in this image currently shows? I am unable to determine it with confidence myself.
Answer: 1.35 MPa
